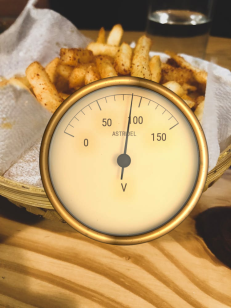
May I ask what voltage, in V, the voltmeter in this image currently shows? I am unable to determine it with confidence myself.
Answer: 90 V
